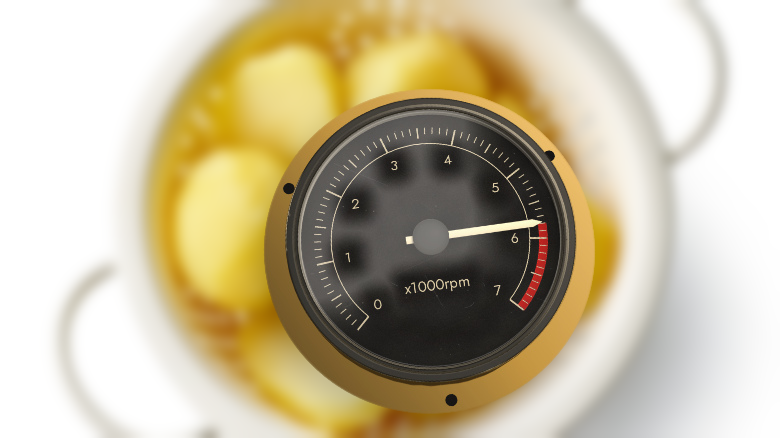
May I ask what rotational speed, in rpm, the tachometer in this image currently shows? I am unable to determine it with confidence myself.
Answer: 5800 rpm
